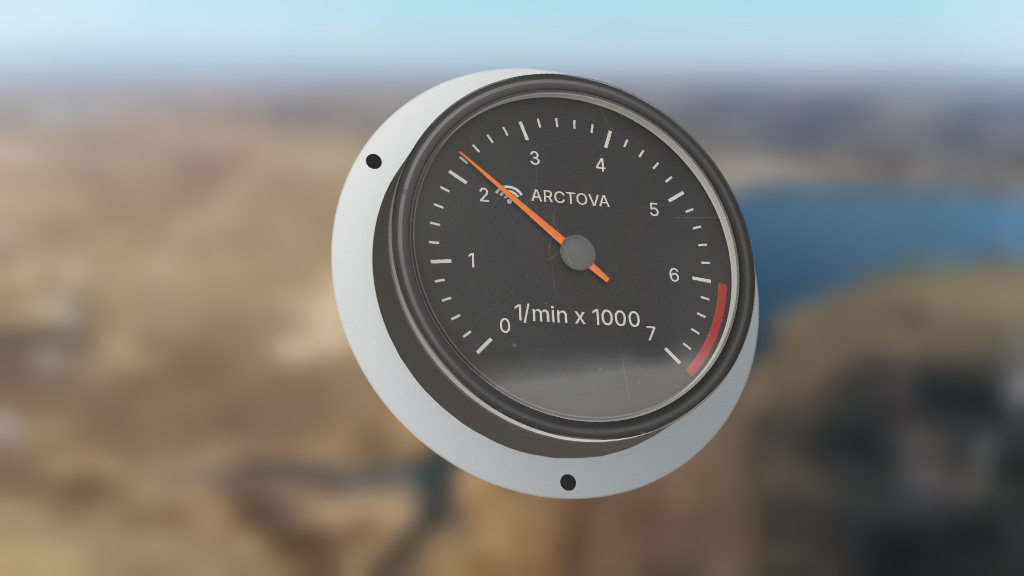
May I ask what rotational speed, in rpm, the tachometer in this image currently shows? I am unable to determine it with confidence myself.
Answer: 2200 rpm
